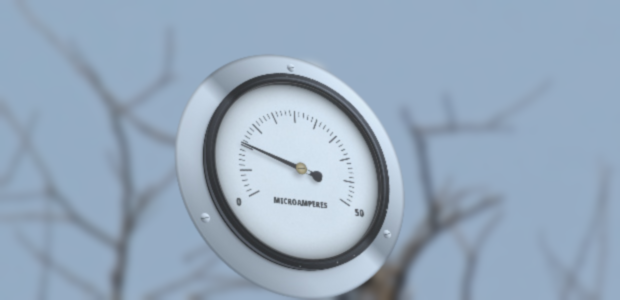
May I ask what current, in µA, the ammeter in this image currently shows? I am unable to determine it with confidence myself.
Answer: 10 µA
